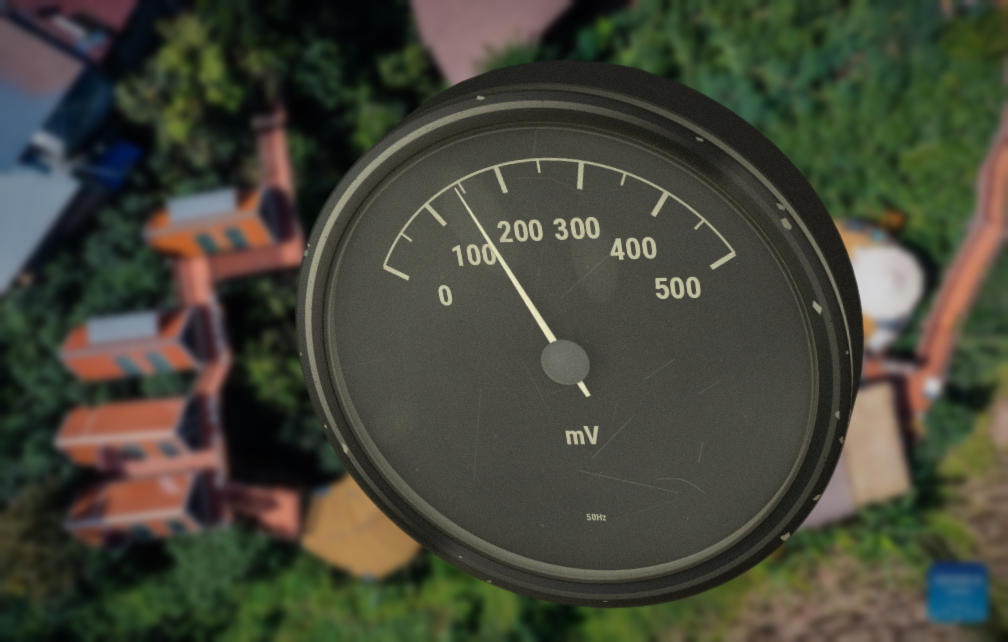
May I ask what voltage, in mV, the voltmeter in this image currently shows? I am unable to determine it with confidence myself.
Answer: 150 mV
